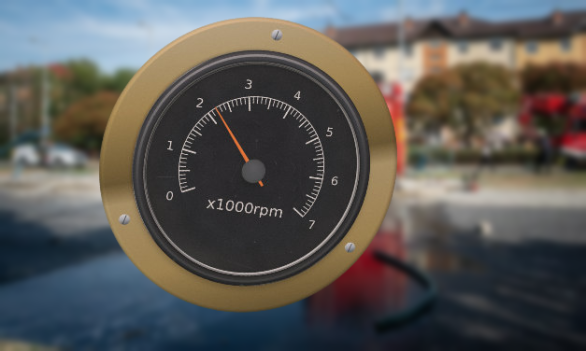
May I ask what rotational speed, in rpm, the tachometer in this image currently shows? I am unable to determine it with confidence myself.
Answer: 2200 rpm
